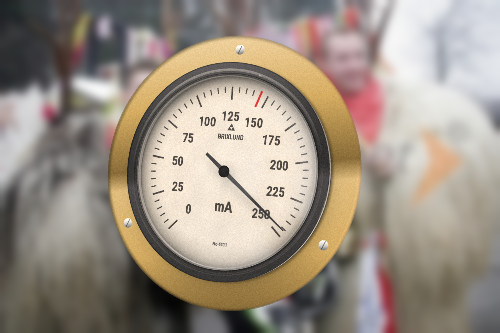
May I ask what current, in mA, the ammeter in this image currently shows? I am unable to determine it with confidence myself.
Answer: 245 mA
